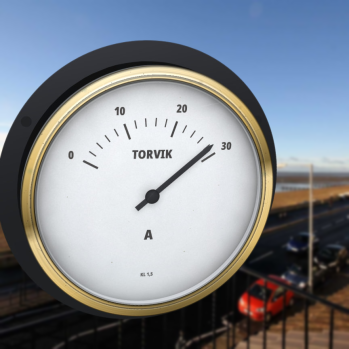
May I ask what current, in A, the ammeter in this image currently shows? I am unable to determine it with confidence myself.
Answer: 28 A
